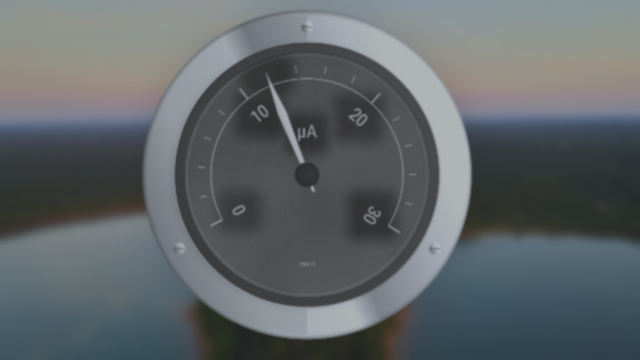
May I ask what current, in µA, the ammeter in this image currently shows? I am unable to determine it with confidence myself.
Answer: 12 µA
